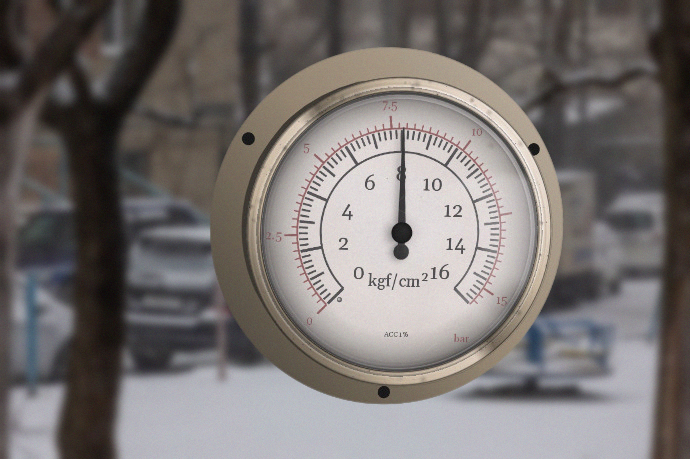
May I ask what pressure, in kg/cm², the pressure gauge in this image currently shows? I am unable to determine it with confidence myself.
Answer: 8 kg/cm²
